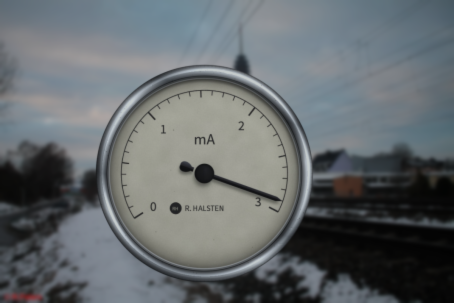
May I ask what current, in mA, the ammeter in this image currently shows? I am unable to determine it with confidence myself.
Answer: 2.9 mA
